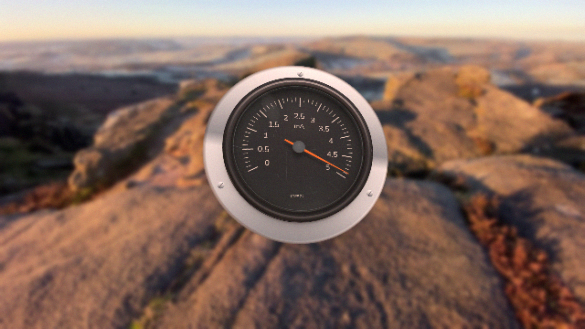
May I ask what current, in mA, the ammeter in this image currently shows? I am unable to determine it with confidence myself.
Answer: 4.9 mA
